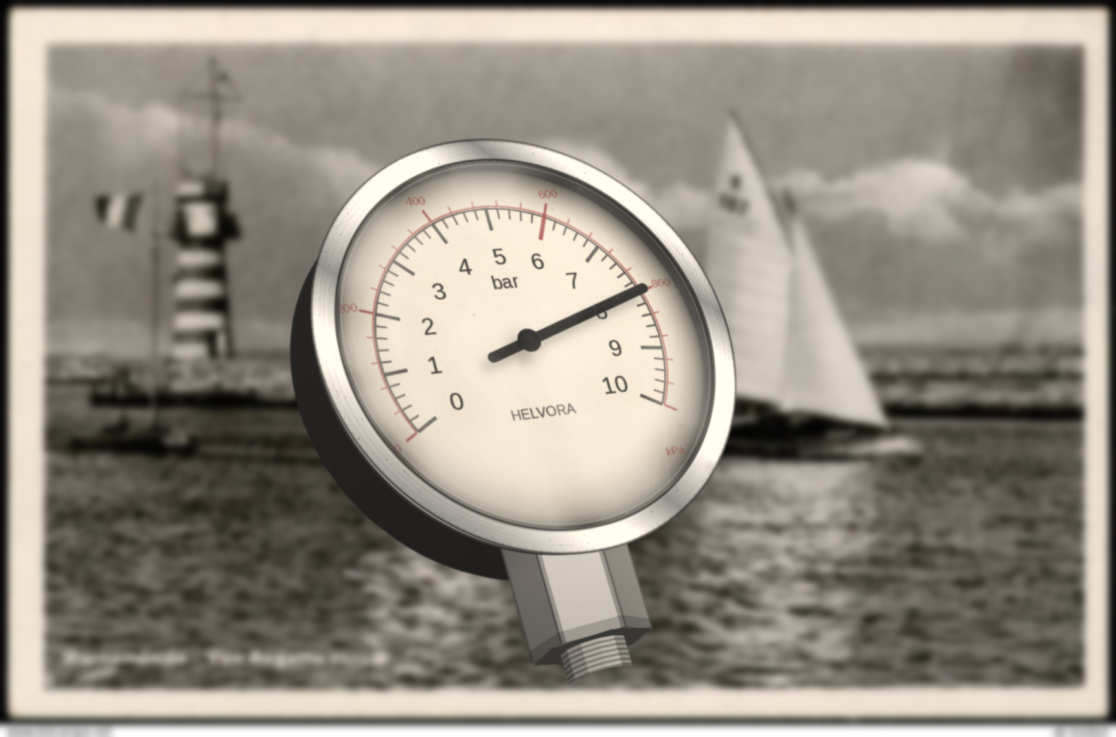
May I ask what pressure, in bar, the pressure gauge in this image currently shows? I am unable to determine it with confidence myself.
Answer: 8 bar
